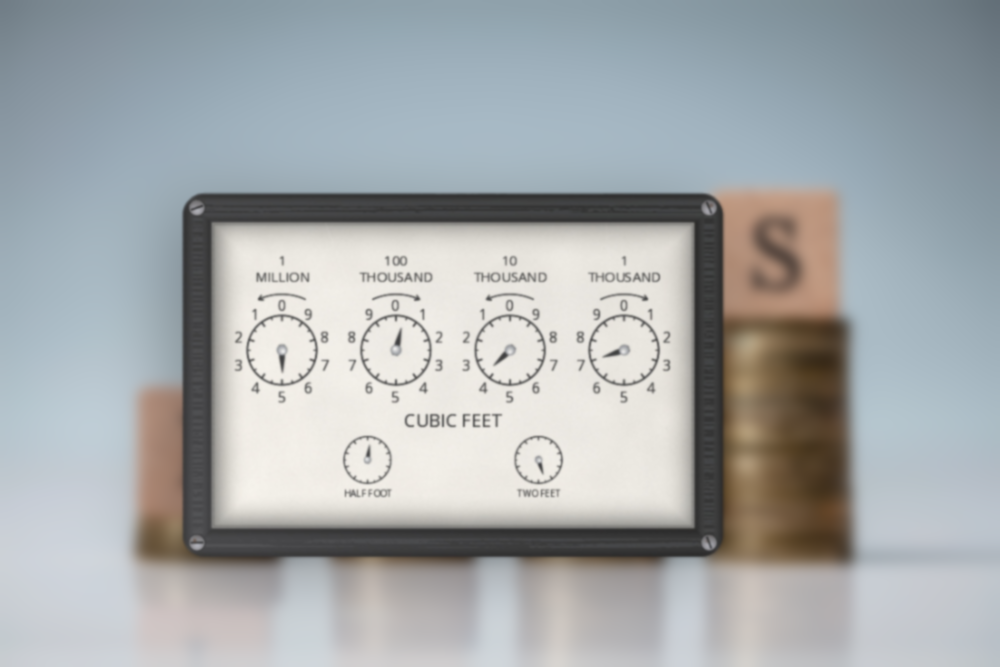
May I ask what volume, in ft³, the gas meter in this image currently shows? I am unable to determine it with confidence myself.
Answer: 503700 ft³
